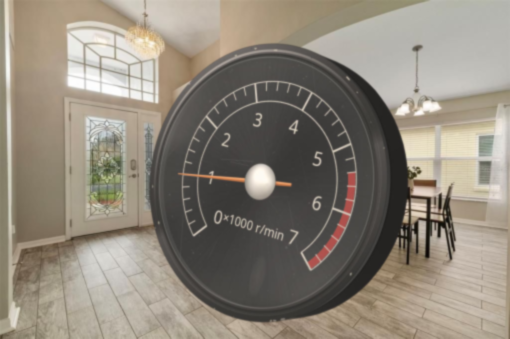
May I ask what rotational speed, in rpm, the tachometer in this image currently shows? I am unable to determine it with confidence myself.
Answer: 1000 rpm
